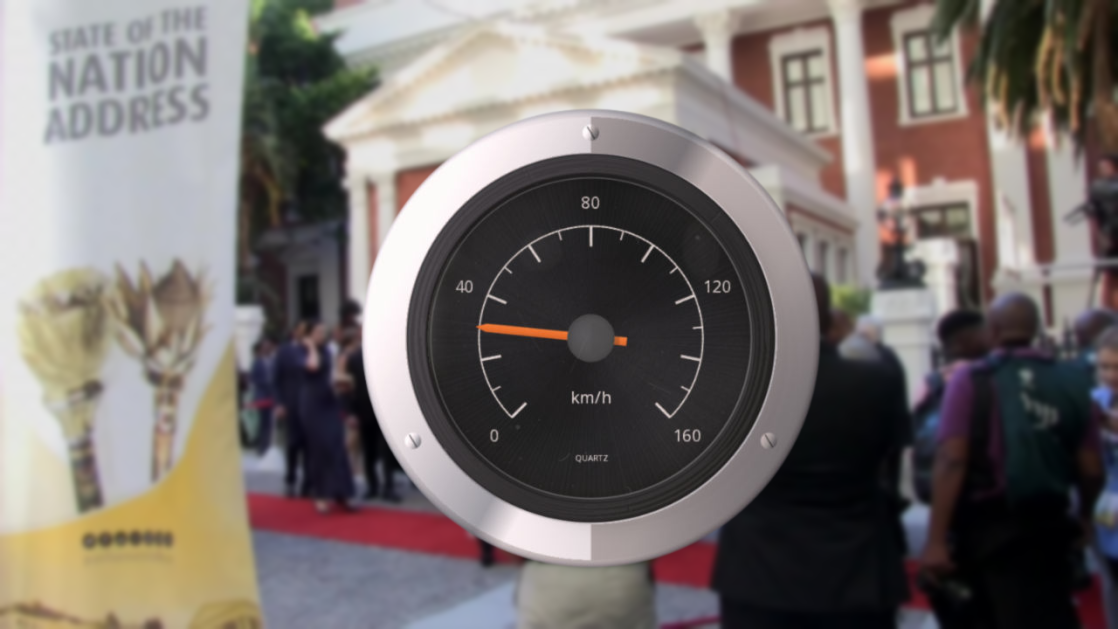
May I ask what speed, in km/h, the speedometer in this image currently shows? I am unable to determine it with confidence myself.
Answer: 30 km/h
